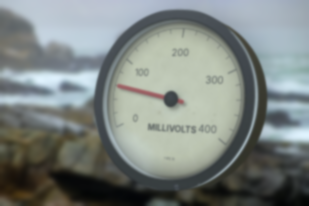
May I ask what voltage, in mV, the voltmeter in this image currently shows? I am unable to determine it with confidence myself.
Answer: 60 mV
